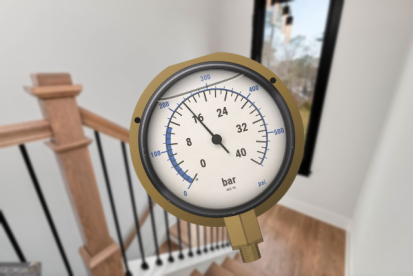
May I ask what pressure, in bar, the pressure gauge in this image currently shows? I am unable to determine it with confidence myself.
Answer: 16 bar
